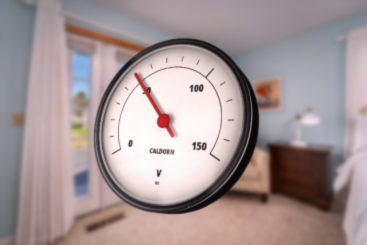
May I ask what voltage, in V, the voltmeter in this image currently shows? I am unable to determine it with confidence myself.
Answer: 50 V
